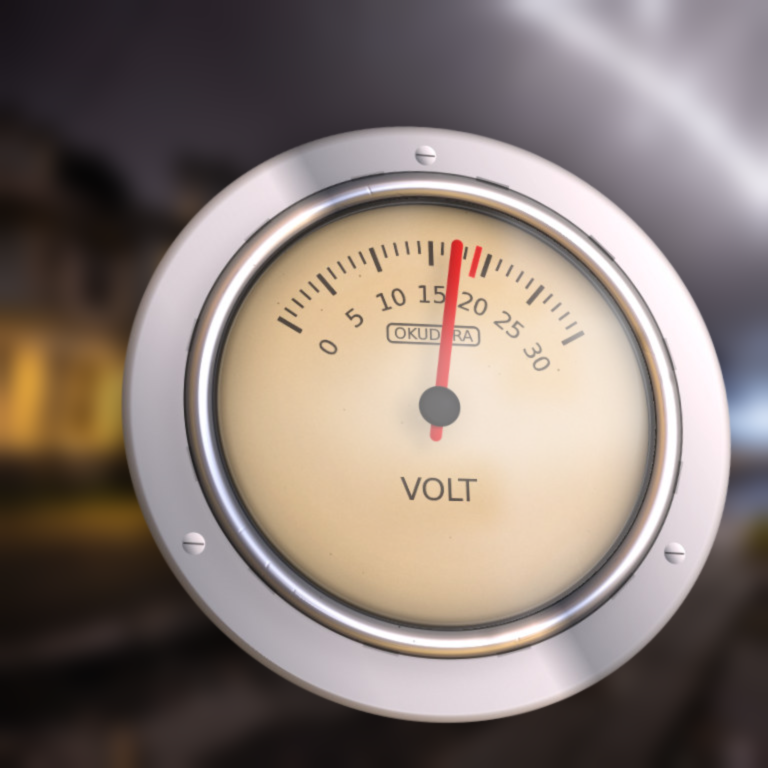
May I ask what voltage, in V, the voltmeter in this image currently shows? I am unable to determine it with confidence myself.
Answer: 17 V
